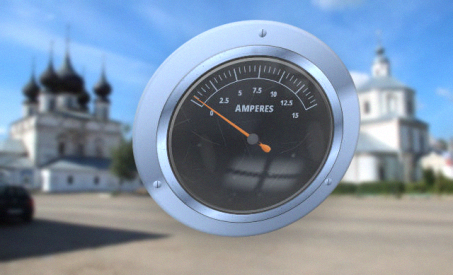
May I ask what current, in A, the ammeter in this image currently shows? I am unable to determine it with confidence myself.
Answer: 0.5 A
